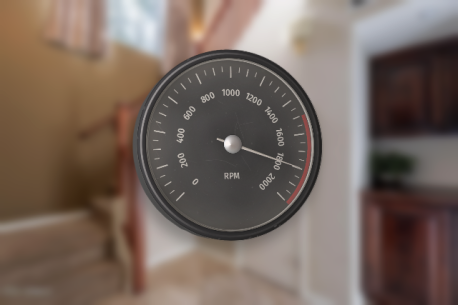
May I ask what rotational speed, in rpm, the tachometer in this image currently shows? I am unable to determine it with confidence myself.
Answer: 1800 rpm
